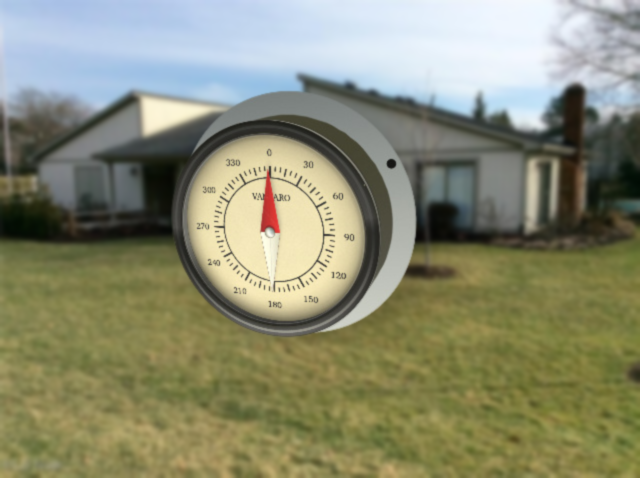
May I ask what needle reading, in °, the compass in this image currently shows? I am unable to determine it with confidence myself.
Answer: 0 °
